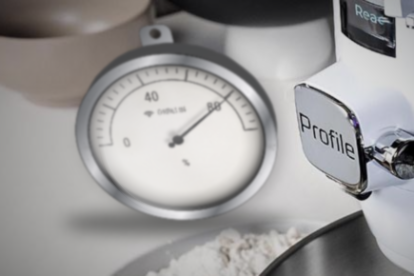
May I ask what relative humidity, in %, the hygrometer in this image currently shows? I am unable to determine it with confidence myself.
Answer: 80 %
